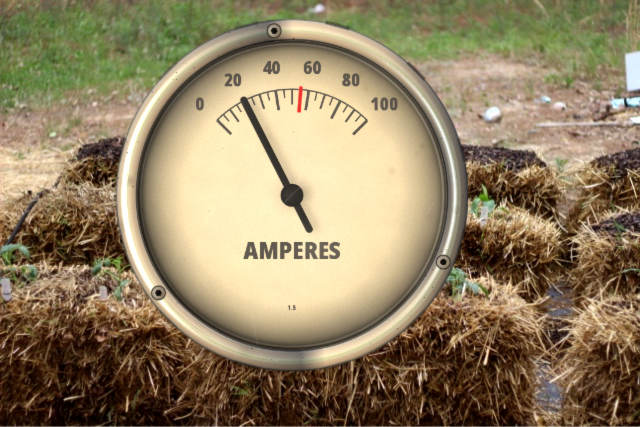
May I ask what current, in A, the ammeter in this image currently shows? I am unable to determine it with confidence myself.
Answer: 20 A
